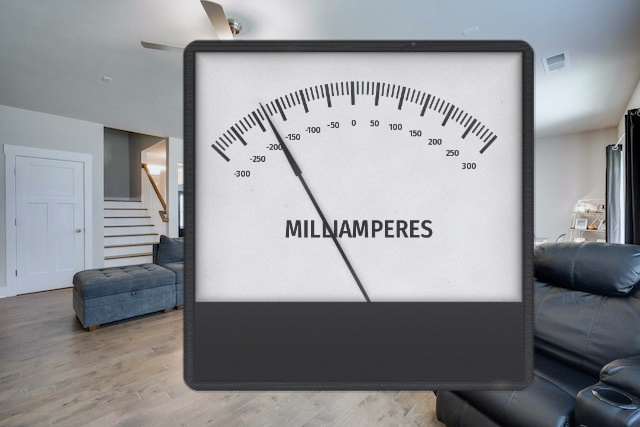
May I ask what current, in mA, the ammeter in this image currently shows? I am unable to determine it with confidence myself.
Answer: -180 mA
